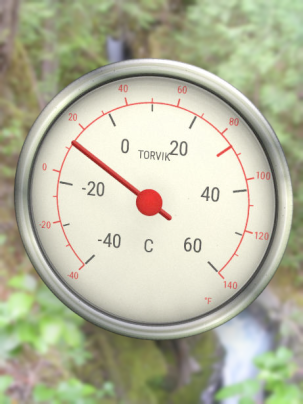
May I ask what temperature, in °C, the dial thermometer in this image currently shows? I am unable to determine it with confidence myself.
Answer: -10 °C
